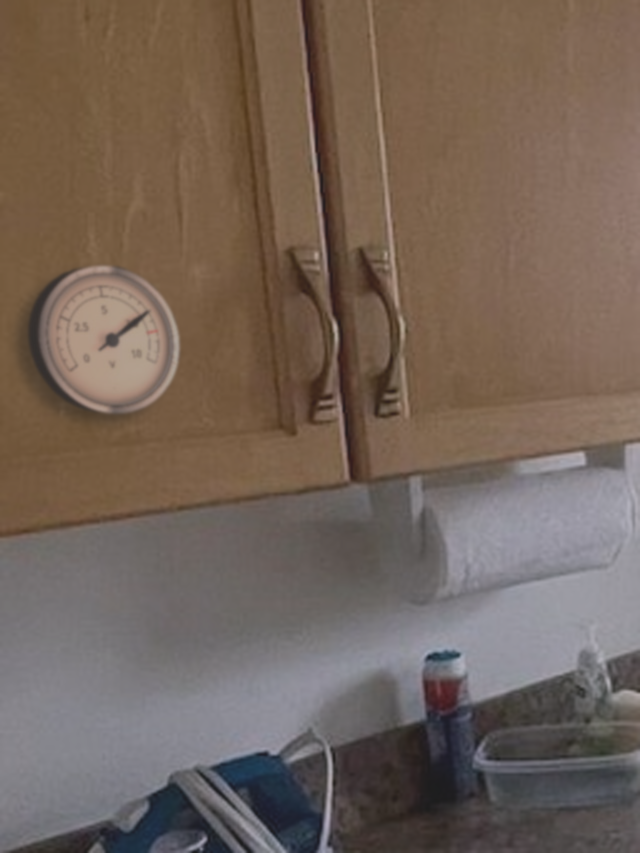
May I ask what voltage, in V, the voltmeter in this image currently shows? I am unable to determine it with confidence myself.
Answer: 7.5 V
